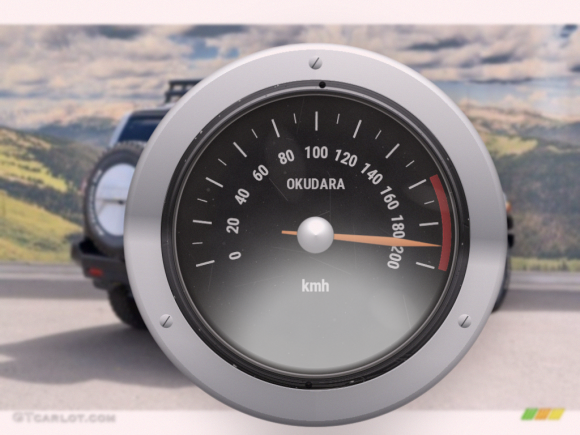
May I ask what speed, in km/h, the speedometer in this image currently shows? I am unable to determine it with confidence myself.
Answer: 190 km/h
